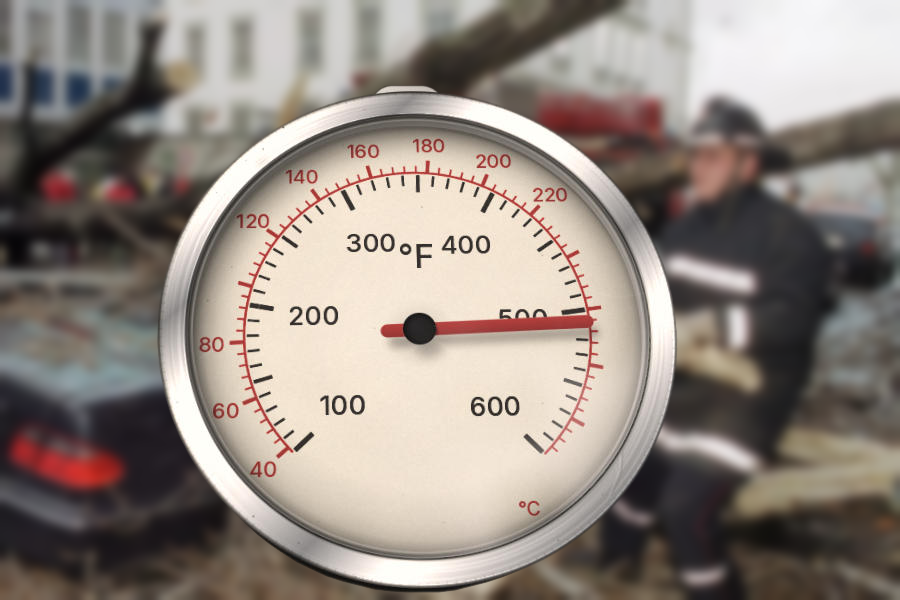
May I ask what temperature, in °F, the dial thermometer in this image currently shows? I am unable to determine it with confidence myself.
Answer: 510 °F
